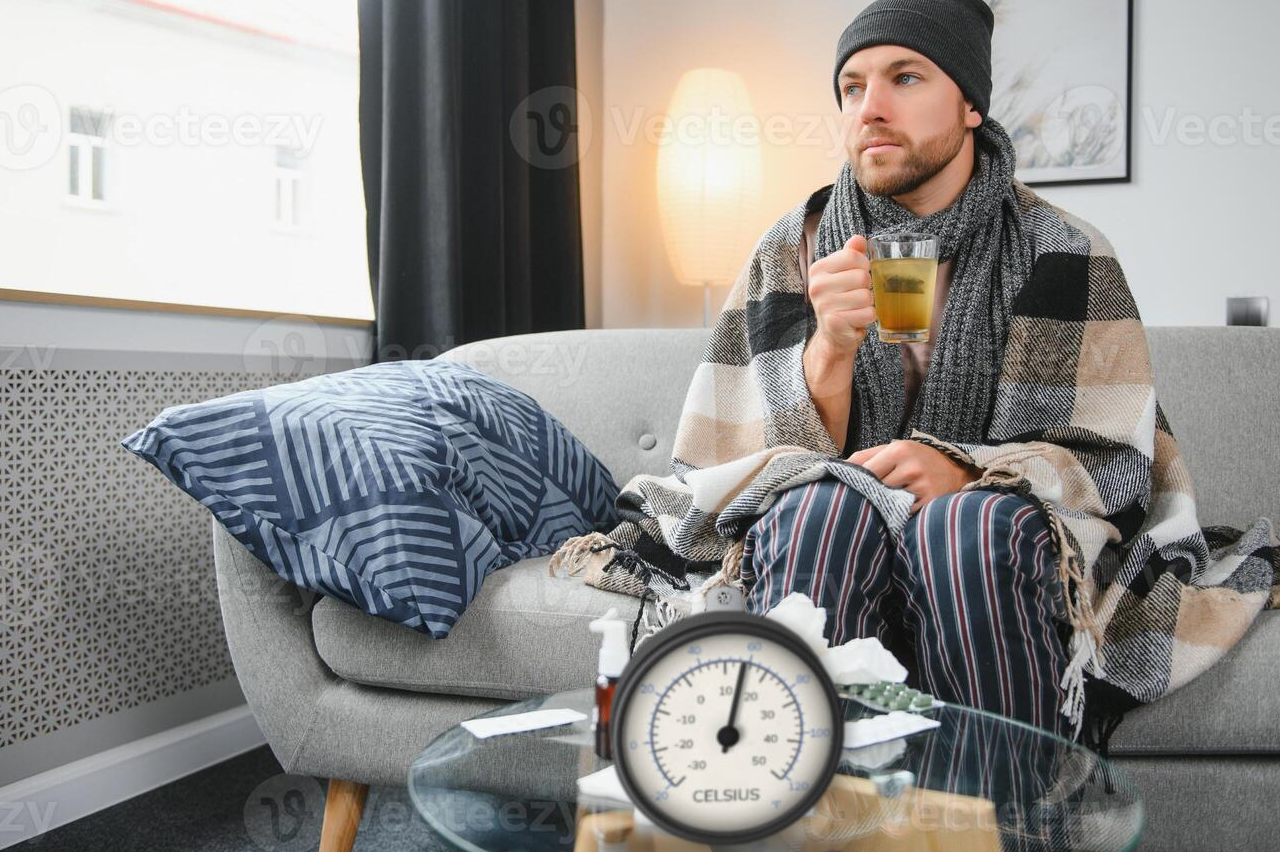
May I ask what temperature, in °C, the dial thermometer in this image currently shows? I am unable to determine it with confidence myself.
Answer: 14 °C
